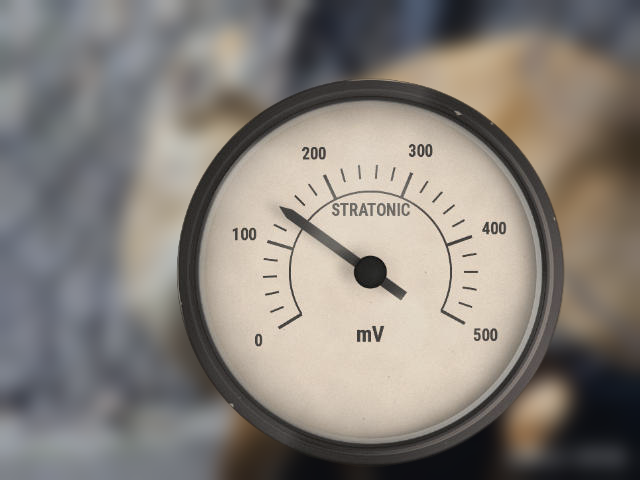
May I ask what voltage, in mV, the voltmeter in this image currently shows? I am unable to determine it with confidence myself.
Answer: 140 mV
